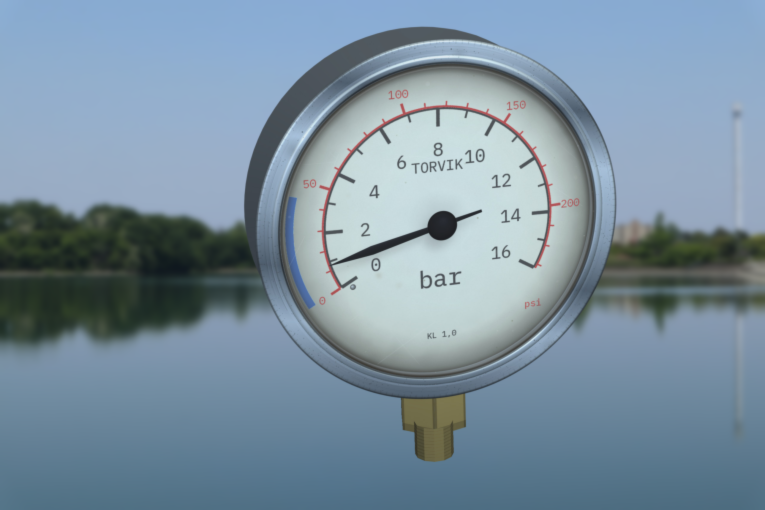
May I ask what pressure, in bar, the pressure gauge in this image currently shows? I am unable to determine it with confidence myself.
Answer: 1 bar
